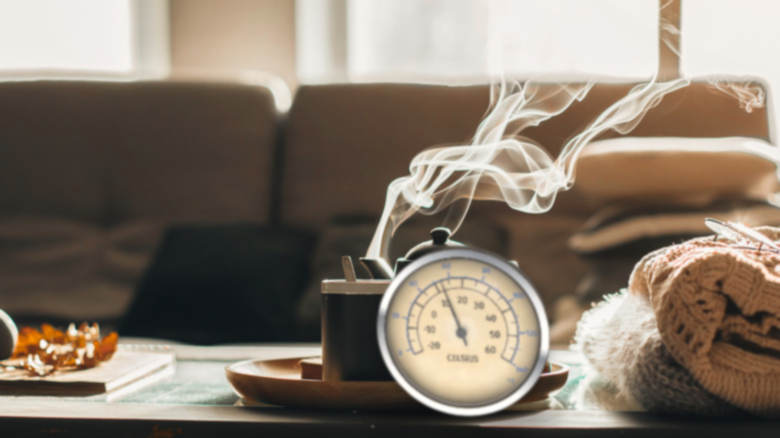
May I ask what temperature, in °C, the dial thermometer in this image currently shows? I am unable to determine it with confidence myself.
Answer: 12.5 °C
